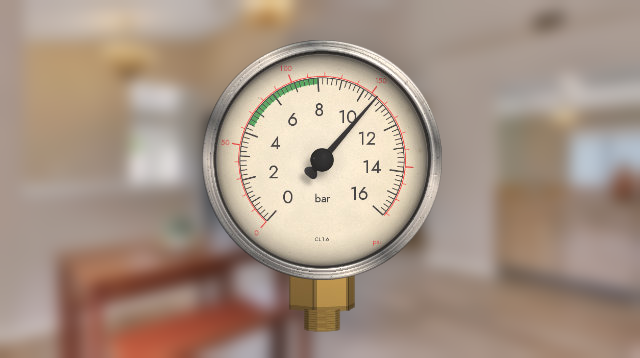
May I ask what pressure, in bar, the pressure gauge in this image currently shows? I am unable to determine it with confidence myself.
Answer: 10.6 bar
